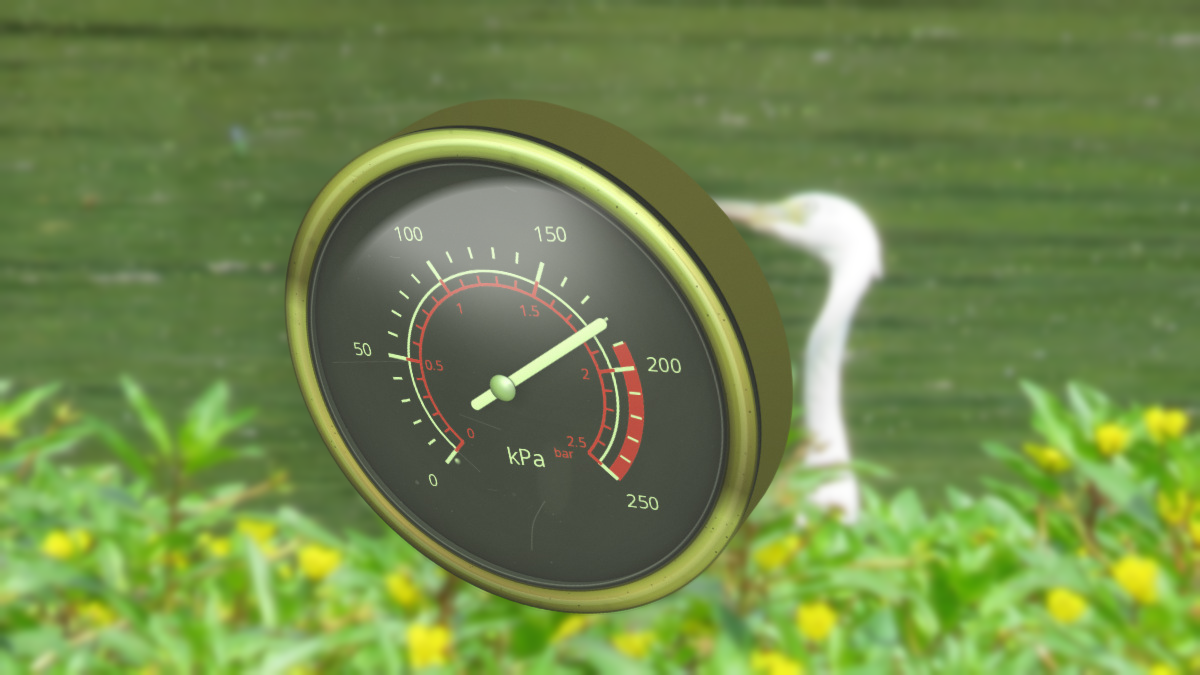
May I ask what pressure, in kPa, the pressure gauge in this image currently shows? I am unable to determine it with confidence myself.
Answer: 180 kPa
